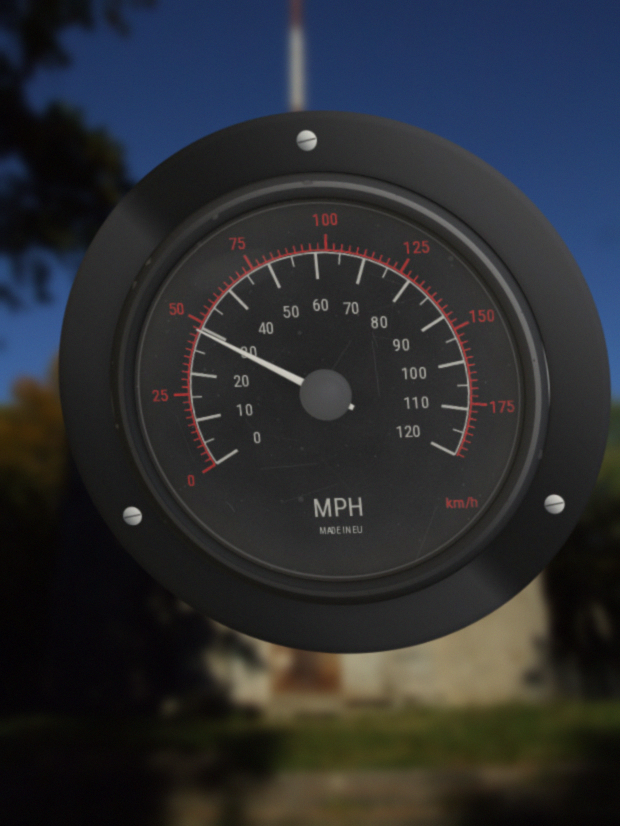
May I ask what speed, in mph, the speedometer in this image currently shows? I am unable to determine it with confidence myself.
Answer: 30 mph
